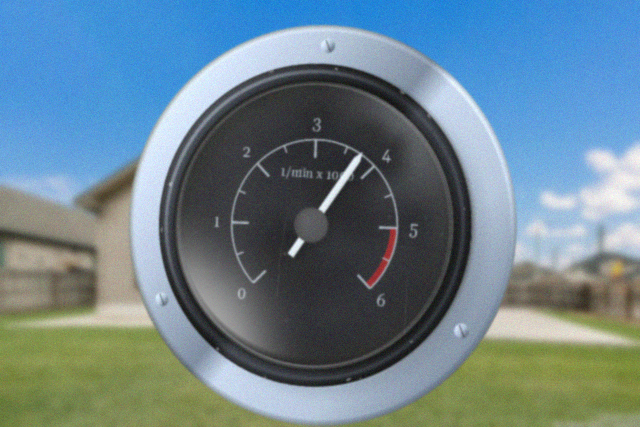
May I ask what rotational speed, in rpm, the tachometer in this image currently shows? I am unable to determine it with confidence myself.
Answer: 3750 rpm
